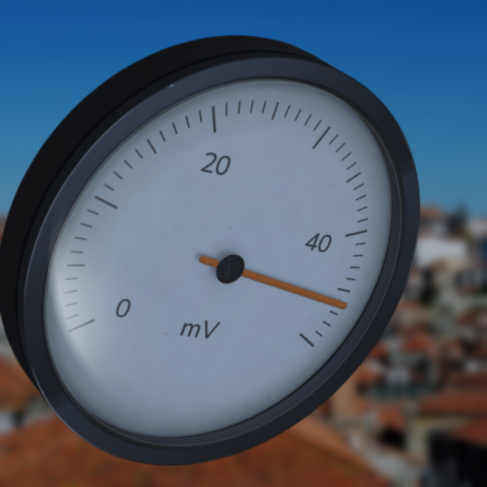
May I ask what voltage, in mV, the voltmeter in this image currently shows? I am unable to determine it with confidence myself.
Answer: 46 mV
